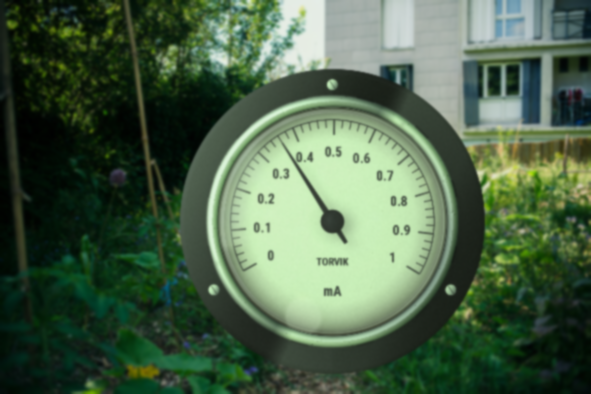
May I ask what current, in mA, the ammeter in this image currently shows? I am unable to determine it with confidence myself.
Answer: 0.36 mA
